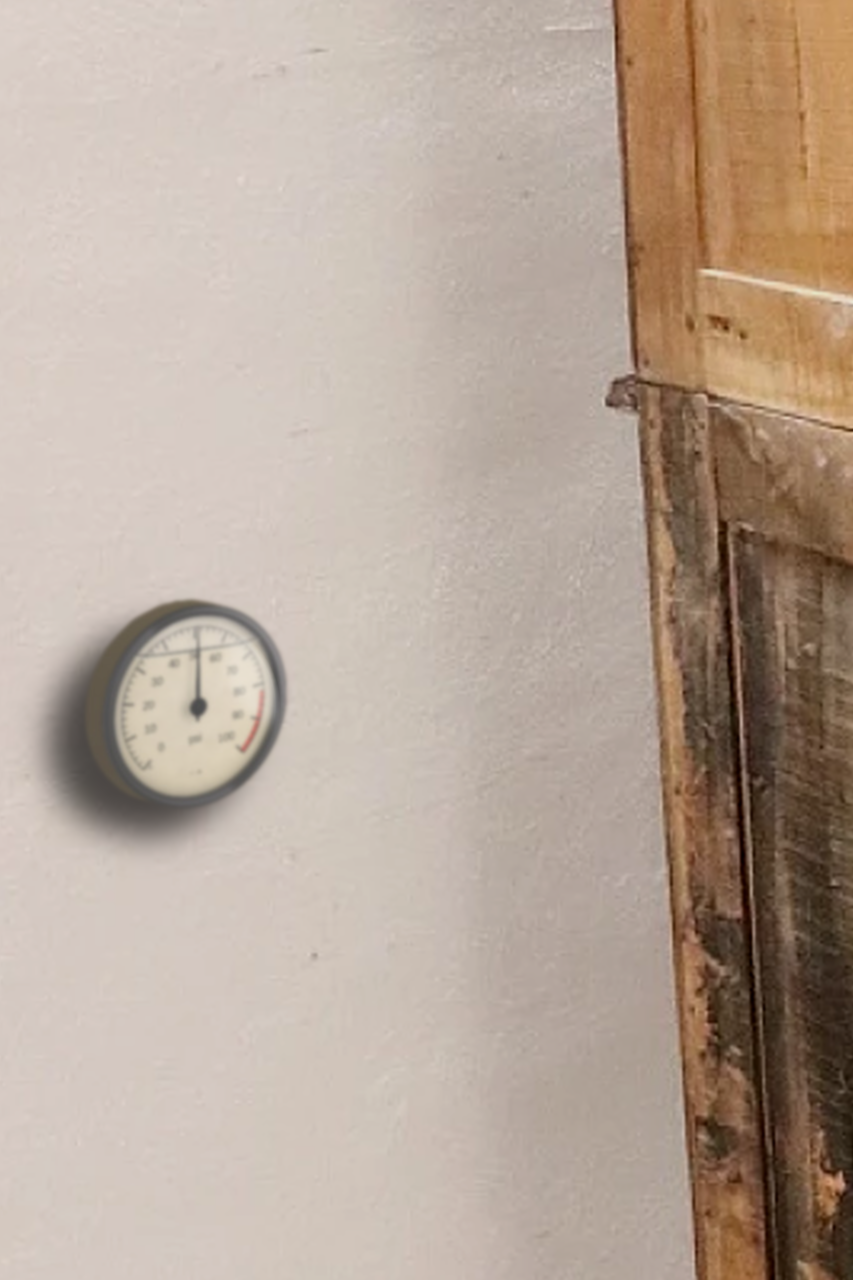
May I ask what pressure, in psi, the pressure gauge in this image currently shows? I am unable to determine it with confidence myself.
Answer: 50 psi
